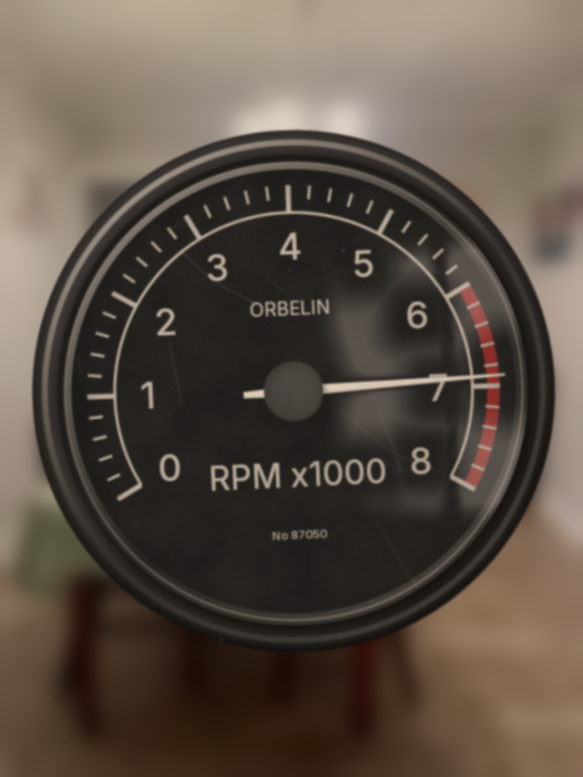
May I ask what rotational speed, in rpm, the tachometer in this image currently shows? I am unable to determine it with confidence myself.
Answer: 6900 rpm
